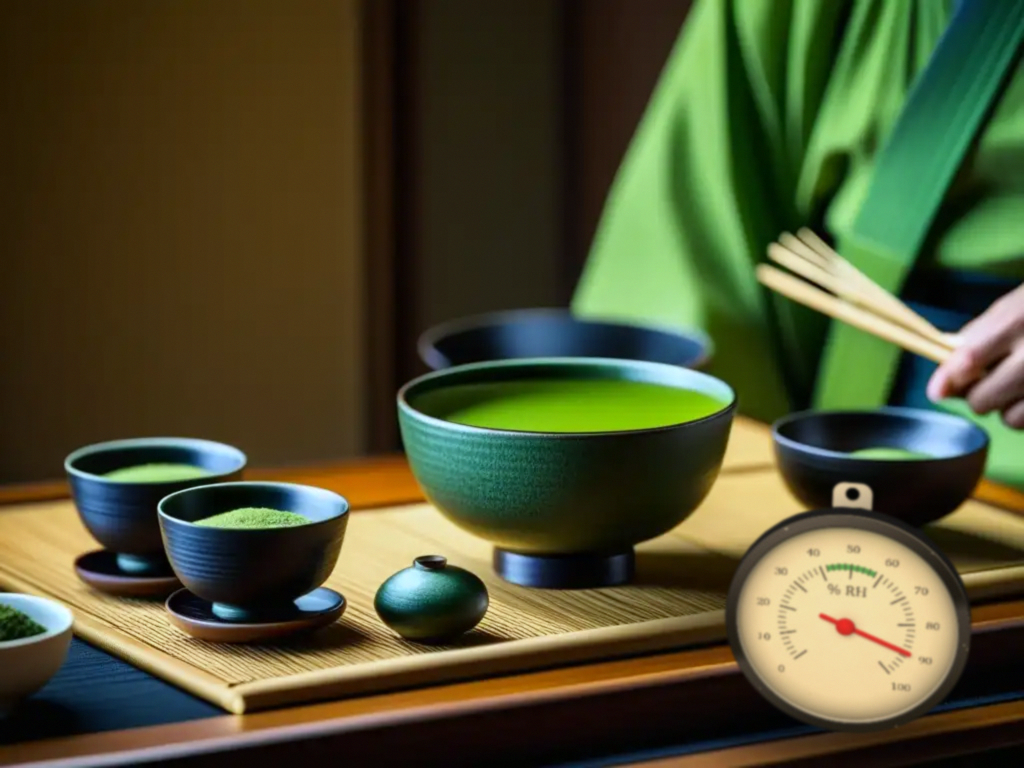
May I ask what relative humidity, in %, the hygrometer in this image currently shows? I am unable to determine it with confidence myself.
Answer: 90 %
